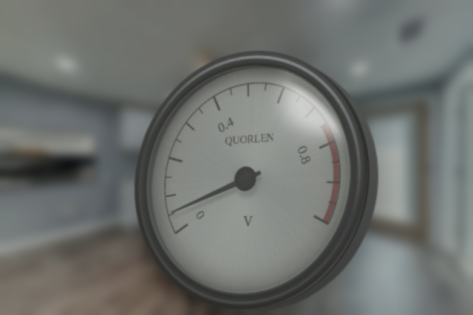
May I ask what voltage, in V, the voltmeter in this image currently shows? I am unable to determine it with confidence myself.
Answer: 0.05 V
